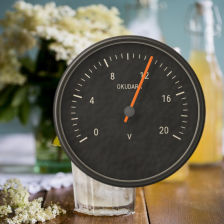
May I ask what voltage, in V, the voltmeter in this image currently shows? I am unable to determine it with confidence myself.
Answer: 12 V
